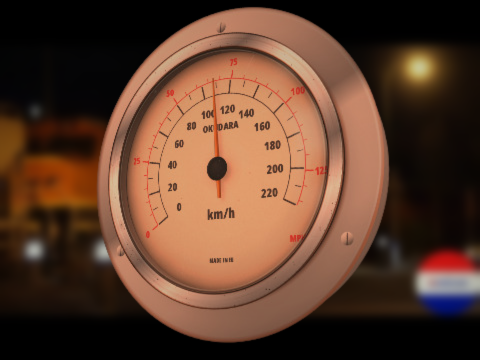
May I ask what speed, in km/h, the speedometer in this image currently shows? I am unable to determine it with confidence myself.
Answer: 110 km/h
